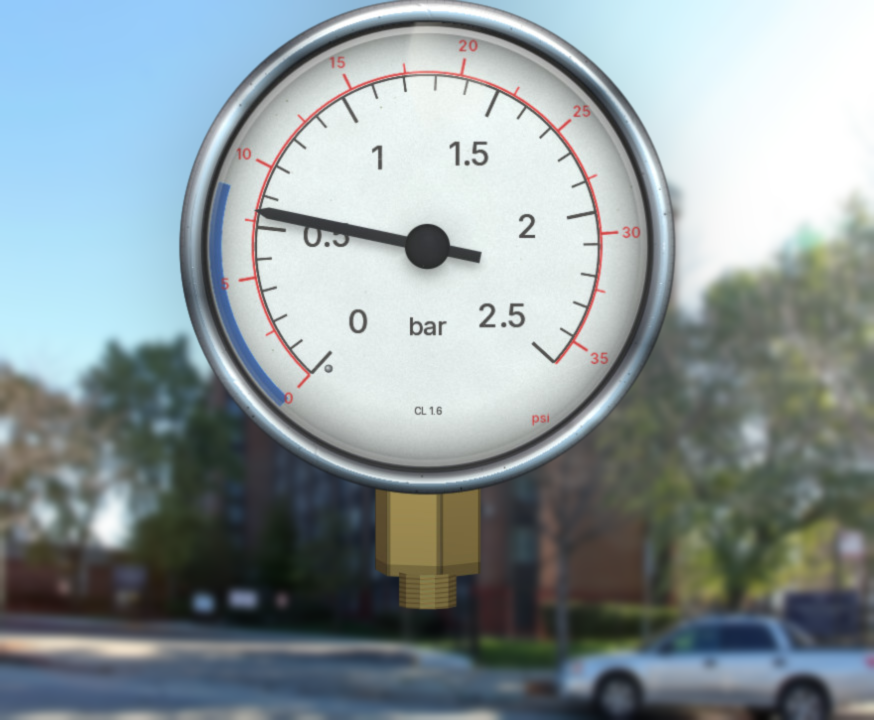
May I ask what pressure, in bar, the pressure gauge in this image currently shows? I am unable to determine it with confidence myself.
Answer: 0.55 bar
